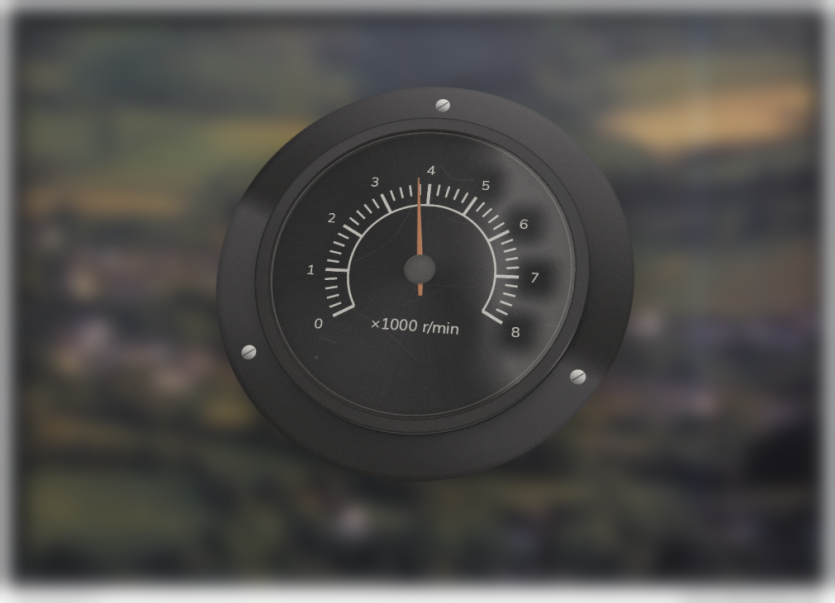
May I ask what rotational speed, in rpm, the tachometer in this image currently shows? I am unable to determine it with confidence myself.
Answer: 3800 rpm
